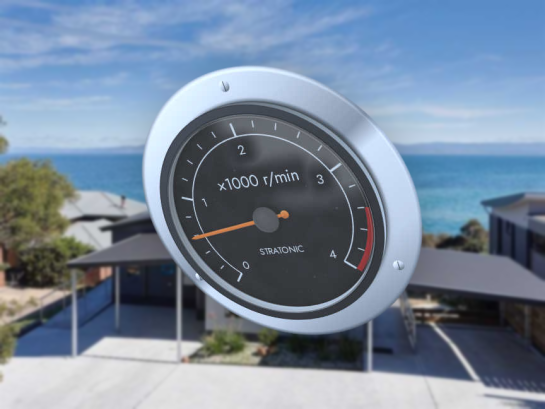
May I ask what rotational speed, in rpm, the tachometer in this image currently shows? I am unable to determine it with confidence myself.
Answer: 600 rpm
